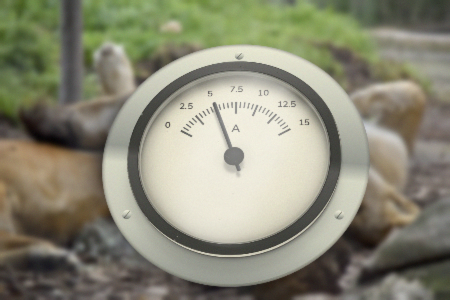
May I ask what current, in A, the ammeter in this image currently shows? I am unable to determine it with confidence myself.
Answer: 5 A
